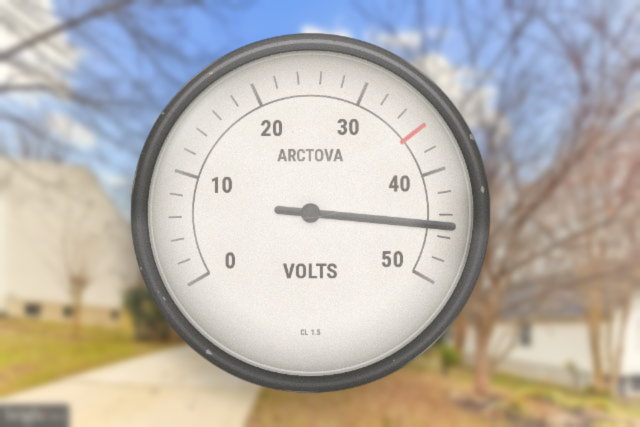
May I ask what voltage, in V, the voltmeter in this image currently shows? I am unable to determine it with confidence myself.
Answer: 45 V
